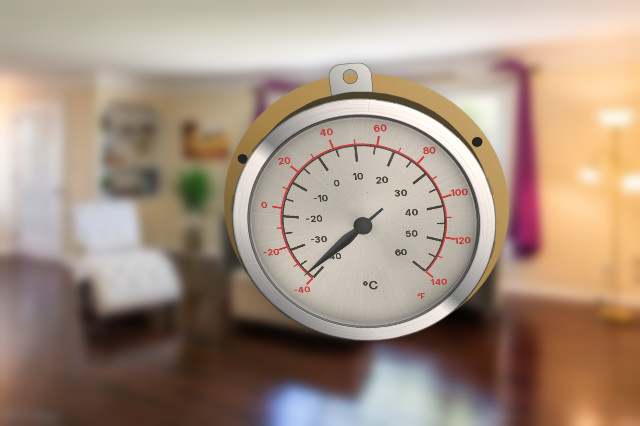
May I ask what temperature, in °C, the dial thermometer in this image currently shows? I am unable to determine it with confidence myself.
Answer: -37.5 °C
